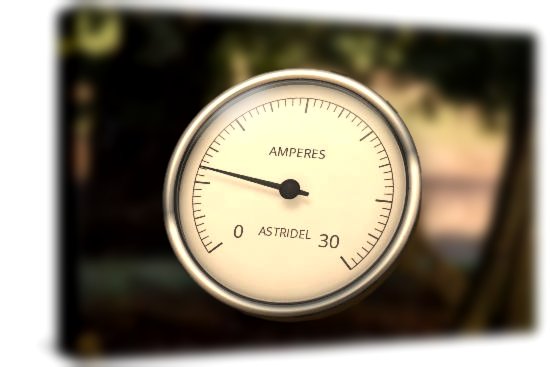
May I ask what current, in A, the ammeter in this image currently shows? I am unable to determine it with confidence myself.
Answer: 6 A
